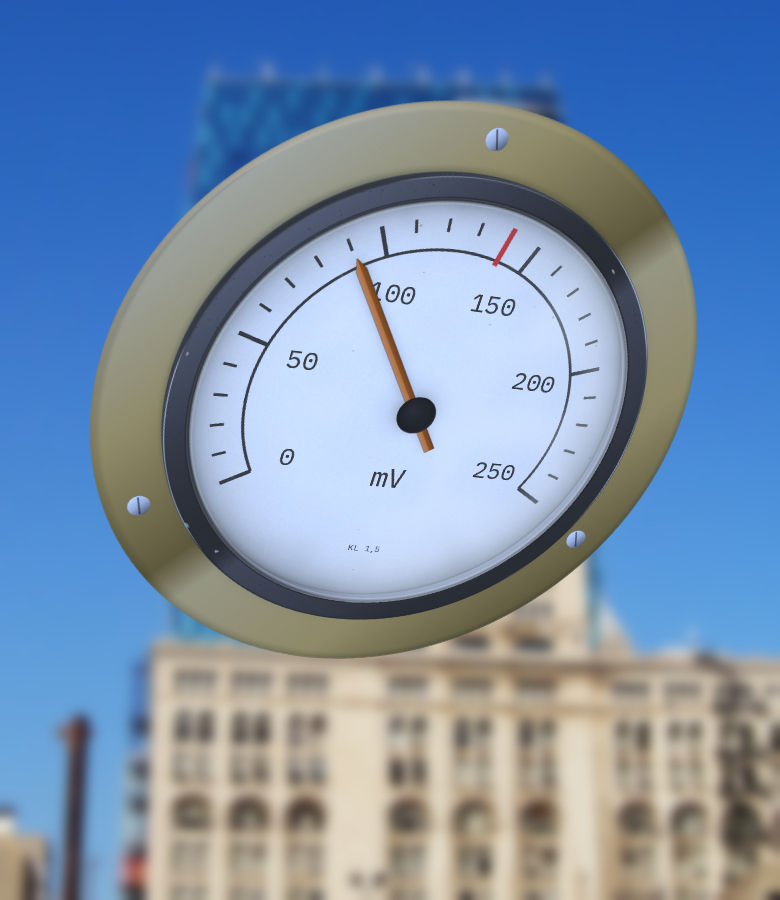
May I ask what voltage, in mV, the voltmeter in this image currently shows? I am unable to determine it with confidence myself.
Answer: 90 mV
